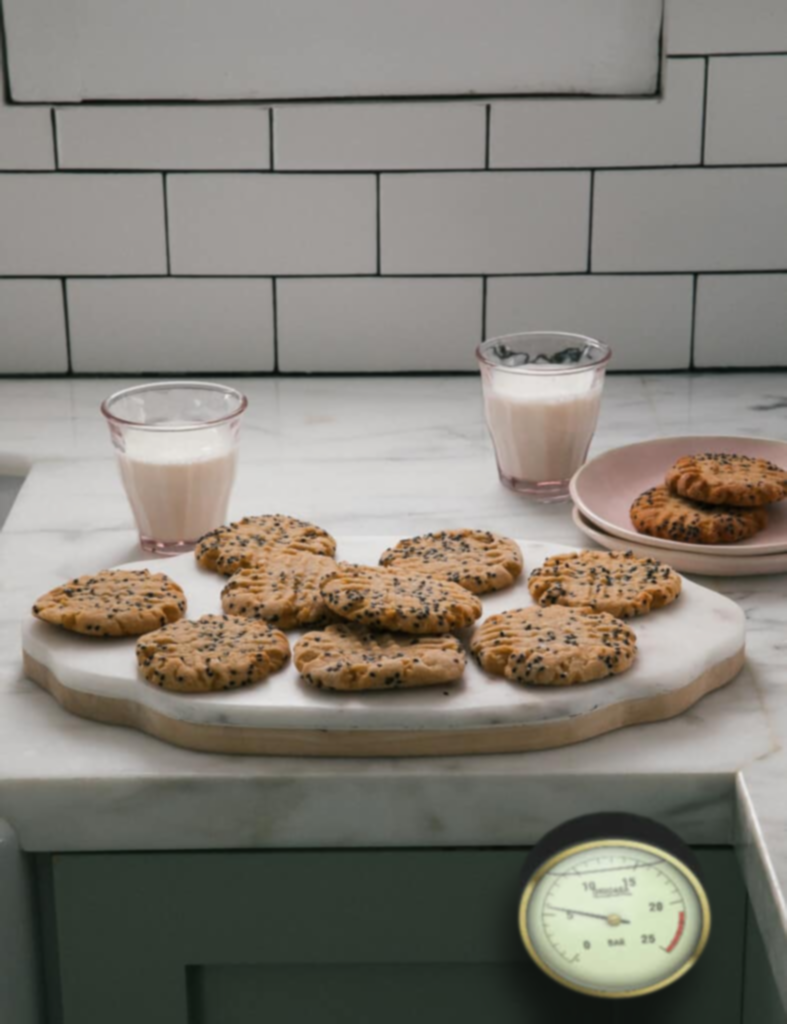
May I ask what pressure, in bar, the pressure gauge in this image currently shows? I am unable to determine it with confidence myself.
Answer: 6 bar
